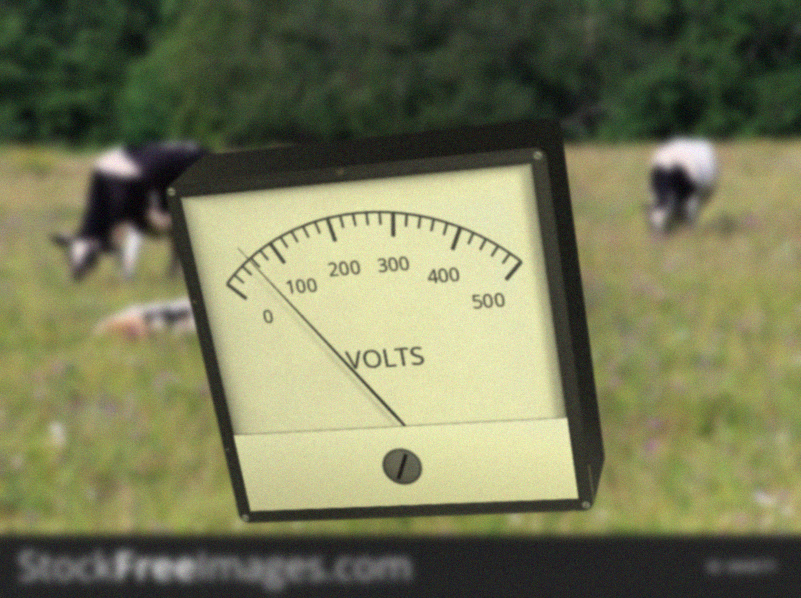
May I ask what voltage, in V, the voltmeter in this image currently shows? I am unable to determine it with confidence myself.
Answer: 60 V
